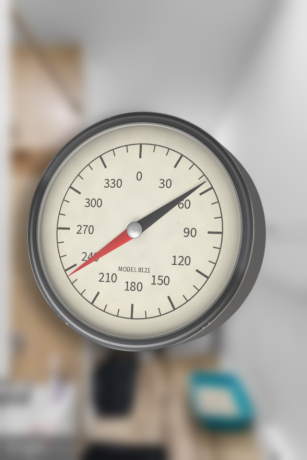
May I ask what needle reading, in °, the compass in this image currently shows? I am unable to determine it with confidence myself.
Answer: 235 °
